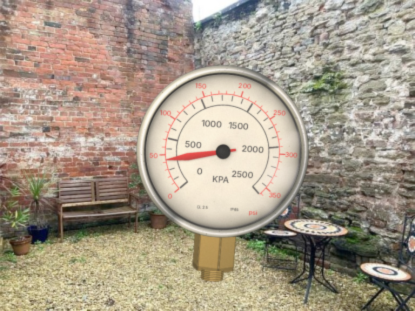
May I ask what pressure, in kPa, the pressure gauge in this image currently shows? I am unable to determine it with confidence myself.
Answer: 300 kPa
